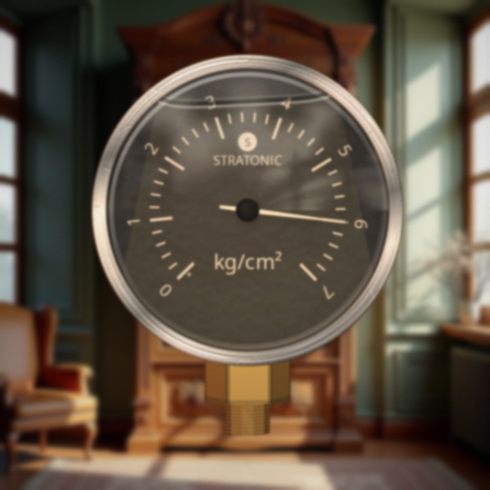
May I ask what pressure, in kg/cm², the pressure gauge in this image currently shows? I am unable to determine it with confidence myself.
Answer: 6 kg/cm²
